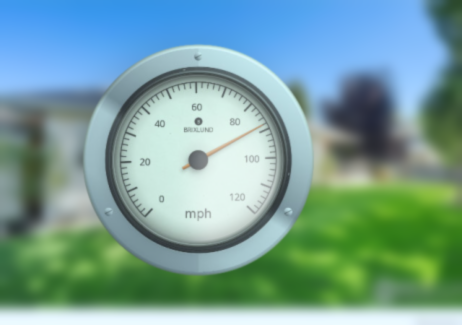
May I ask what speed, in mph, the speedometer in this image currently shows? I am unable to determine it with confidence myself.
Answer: 88 mph
